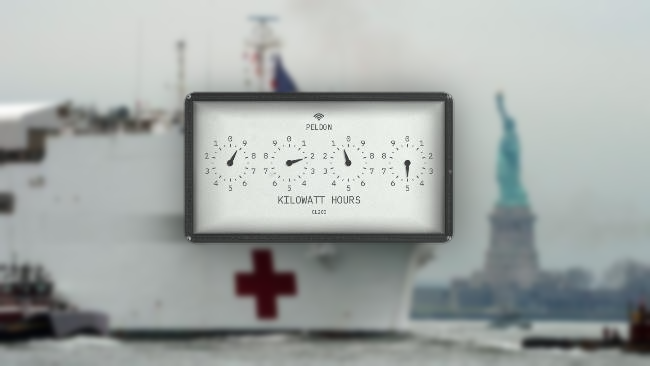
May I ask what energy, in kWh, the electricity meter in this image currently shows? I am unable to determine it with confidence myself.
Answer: 9205 kWh
